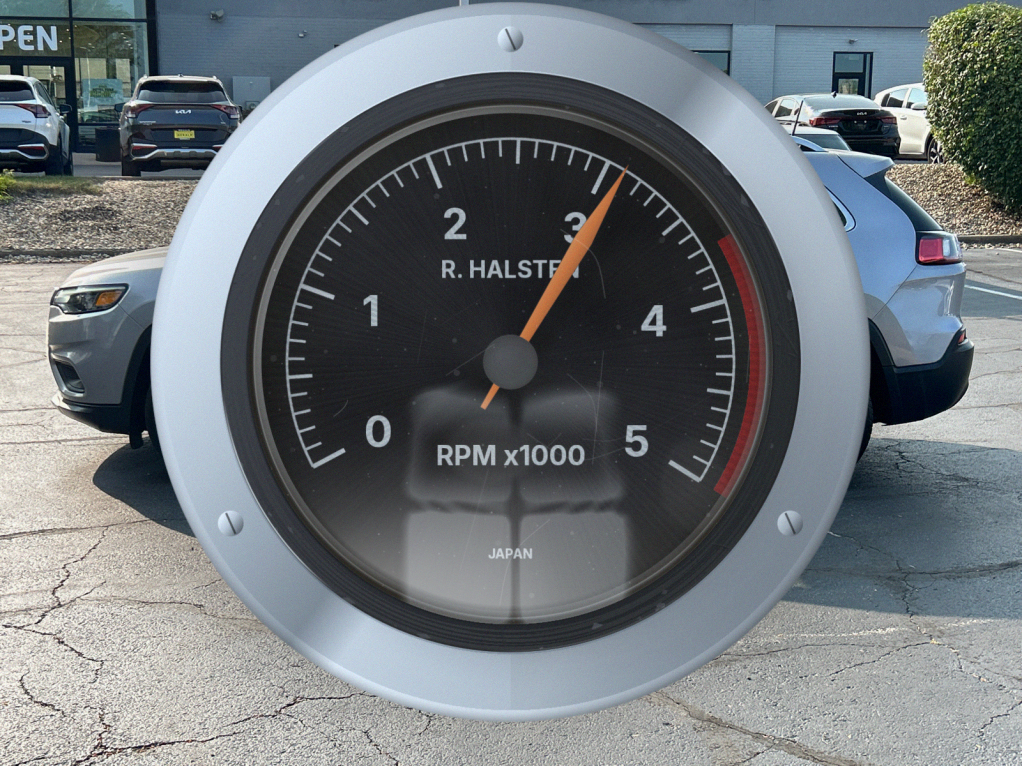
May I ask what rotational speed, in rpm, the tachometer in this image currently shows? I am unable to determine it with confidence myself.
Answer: 3100 rpm
